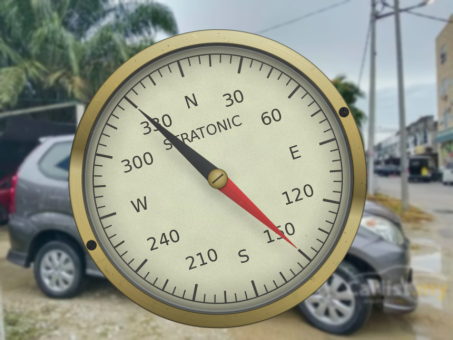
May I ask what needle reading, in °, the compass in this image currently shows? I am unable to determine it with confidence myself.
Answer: 150 °
